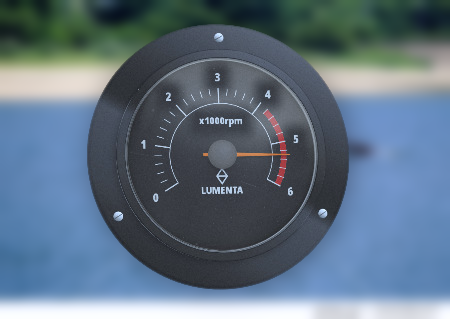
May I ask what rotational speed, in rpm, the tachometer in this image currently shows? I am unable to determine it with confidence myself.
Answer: 5300 rpm
